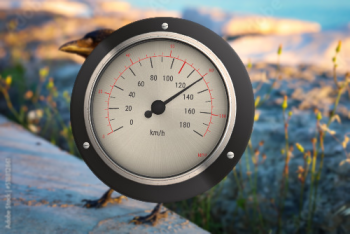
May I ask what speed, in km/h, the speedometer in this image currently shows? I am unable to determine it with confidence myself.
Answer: 130 km/h
